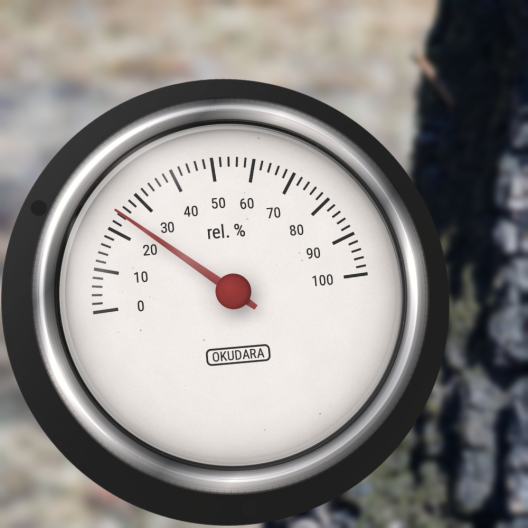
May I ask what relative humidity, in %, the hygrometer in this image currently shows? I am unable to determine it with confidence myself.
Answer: 24 %
